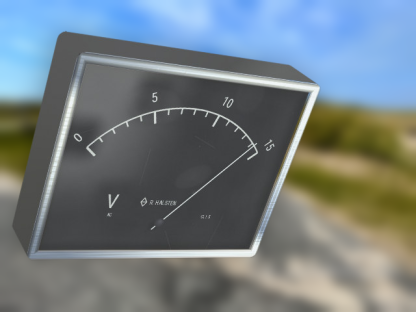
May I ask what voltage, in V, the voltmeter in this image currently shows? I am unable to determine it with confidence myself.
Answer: 14 V
